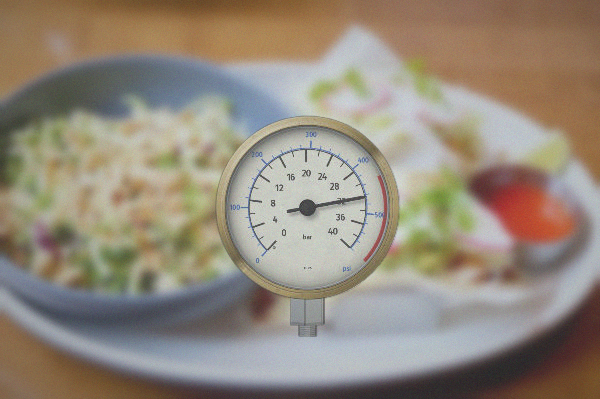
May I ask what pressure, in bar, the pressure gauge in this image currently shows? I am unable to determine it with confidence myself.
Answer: 32 bar
